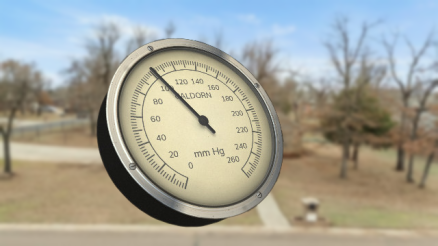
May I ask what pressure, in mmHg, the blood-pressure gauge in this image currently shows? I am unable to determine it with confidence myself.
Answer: 100 mmHg
